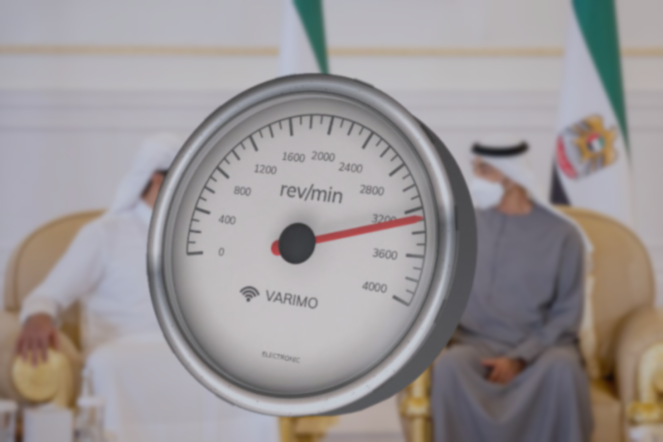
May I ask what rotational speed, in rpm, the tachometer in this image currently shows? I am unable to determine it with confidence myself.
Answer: 3300 rpm
